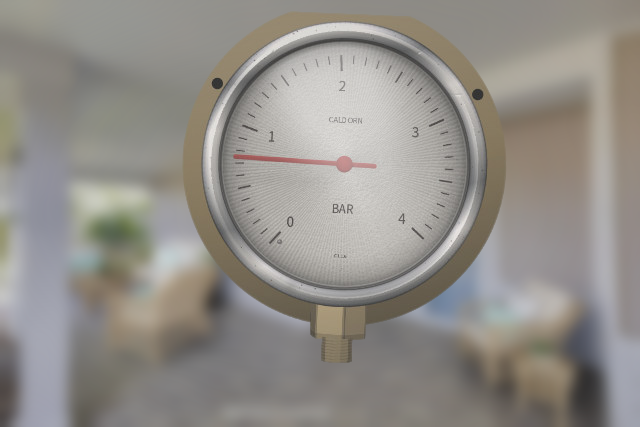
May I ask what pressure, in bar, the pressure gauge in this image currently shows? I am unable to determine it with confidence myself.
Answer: 0.75 bar
